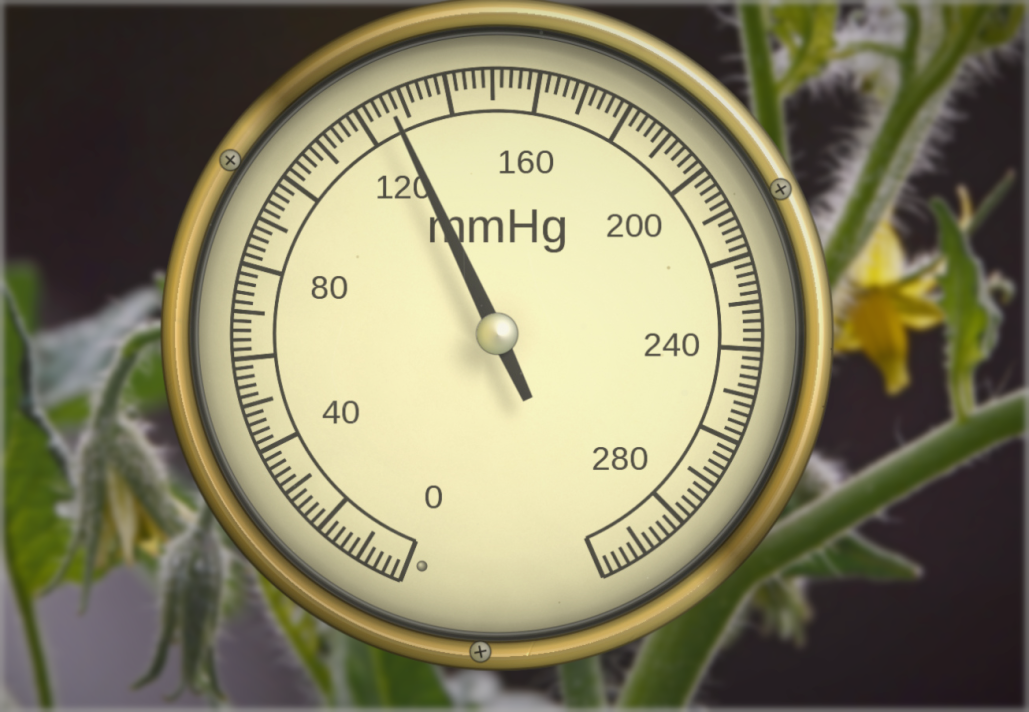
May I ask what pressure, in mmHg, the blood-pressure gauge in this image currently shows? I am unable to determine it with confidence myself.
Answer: 127 mmHg
